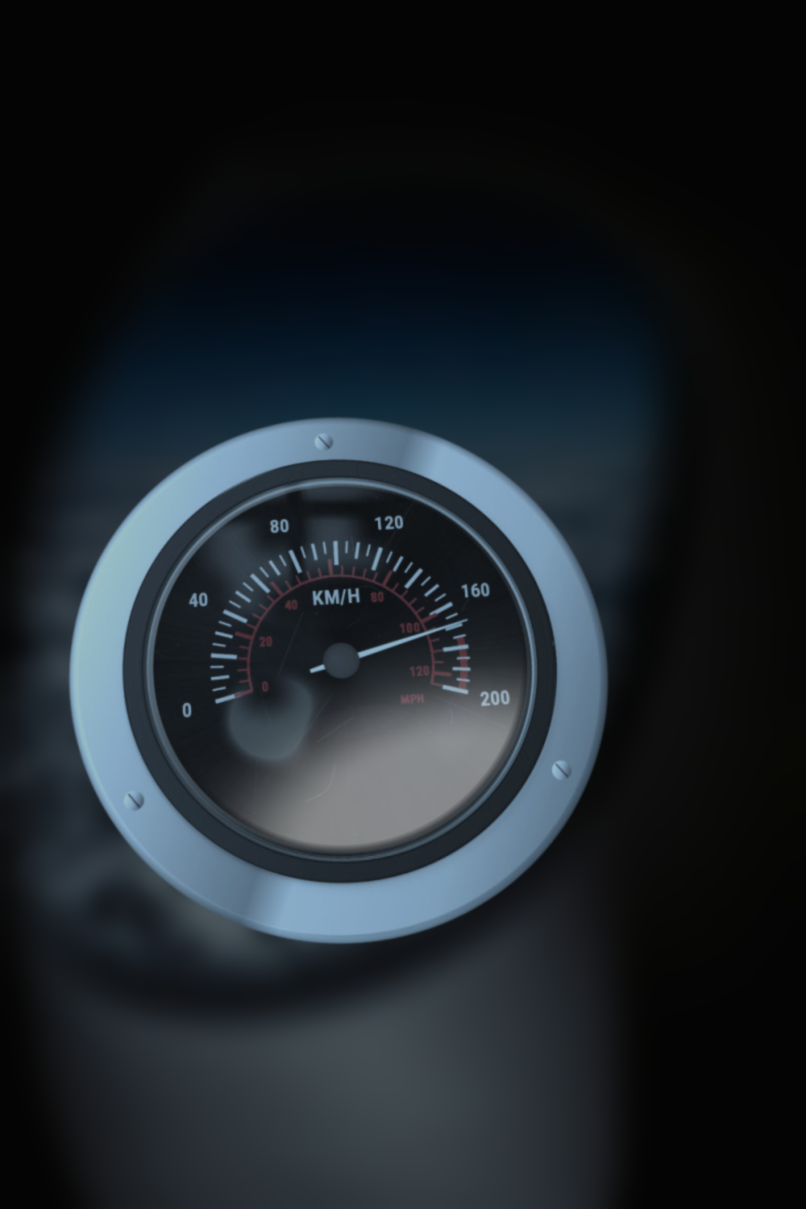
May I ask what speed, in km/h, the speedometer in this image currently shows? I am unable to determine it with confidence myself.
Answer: 170 km/h
